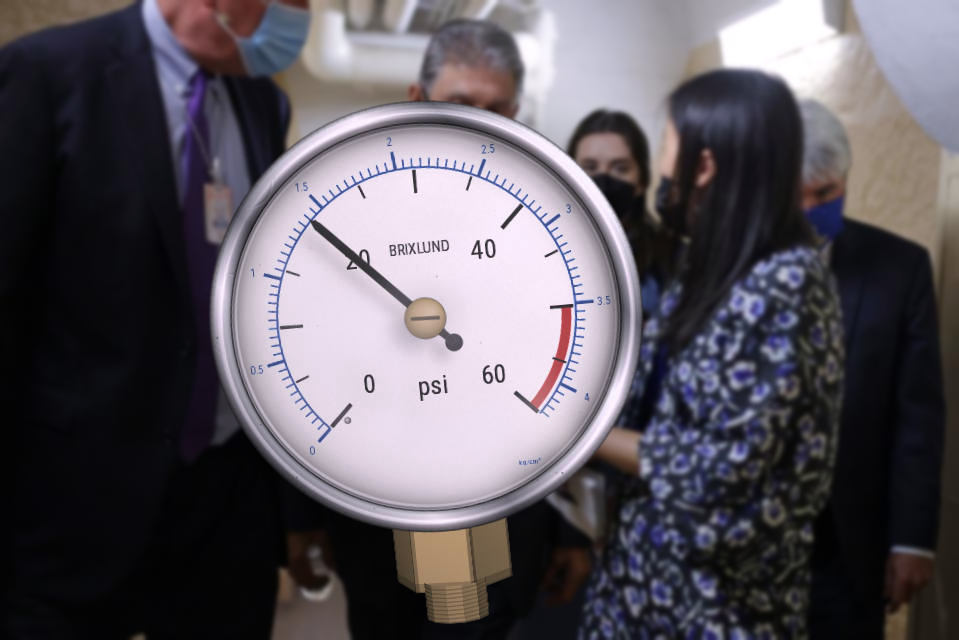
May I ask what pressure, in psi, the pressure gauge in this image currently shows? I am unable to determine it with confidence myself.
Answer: 20 psi
